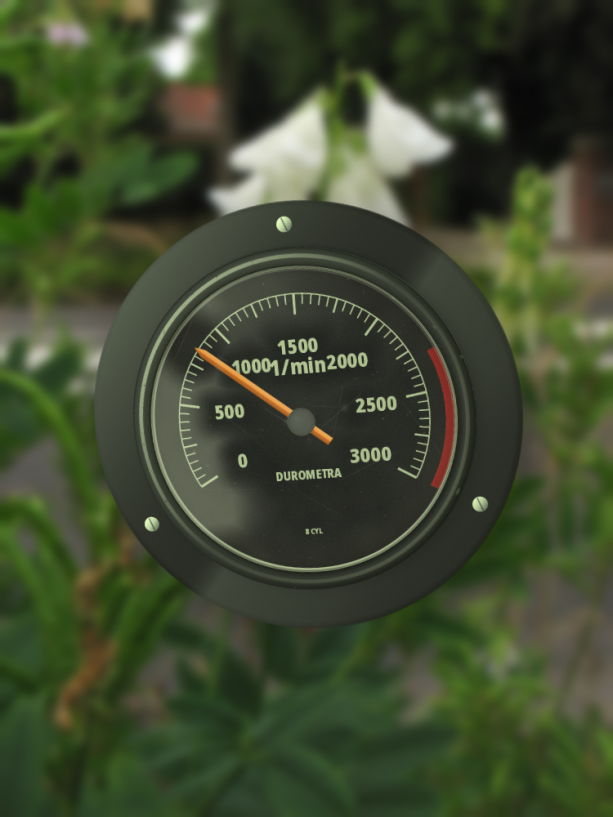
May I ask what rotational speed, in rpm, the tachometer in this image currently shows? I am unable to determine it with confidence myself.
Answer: 850 rpm
